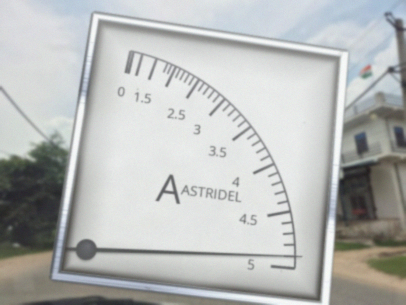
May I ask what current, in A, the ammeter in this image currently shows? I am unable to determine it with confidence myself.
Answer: 4.9 A
